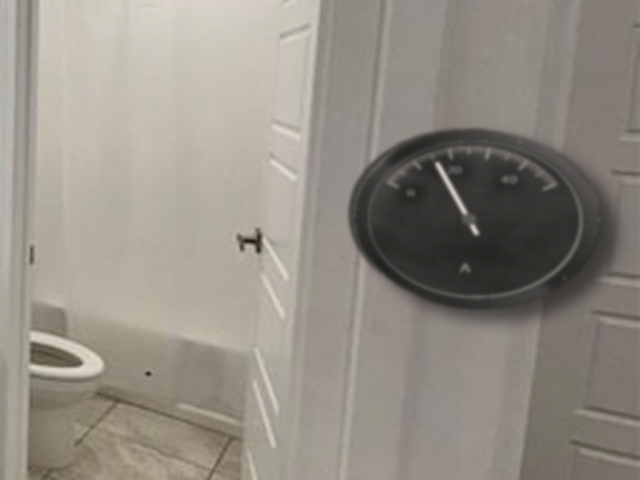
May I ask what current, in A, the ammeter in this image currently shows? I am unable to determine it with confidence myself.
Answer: 15 A
